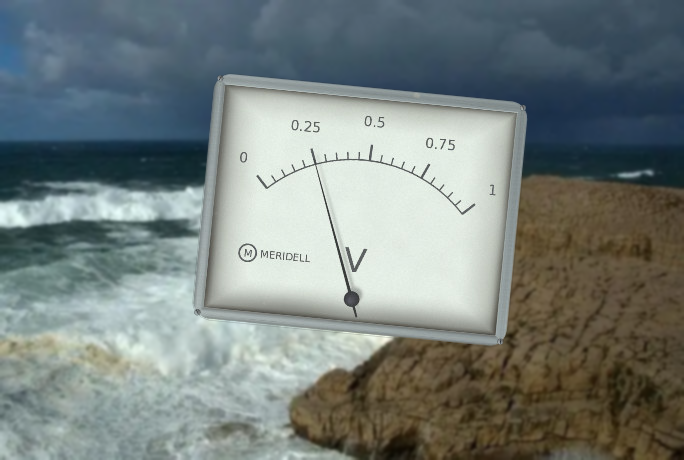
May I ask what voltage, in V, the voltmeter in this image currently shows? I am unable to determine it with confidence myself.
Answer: 0.25 V
